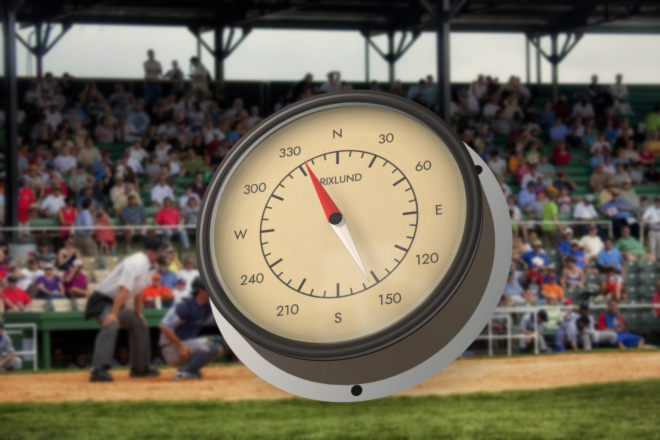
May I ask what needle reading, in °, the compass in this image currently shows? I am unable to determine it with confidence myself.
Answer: 335 °
